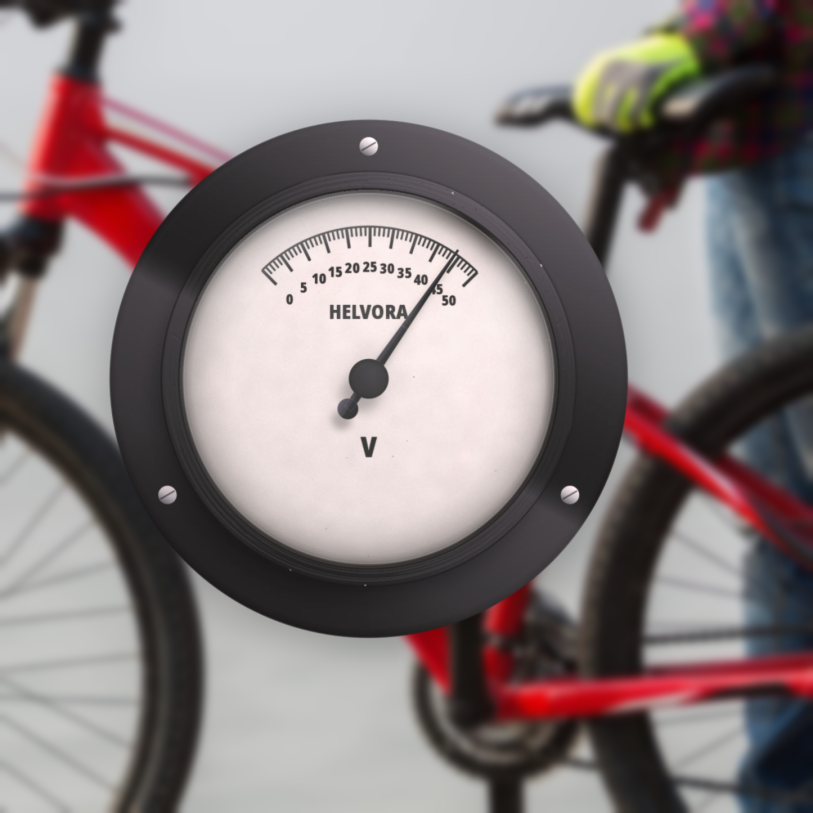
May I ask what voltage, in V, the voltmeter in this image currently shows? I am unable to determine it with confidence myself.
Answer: 44 V
